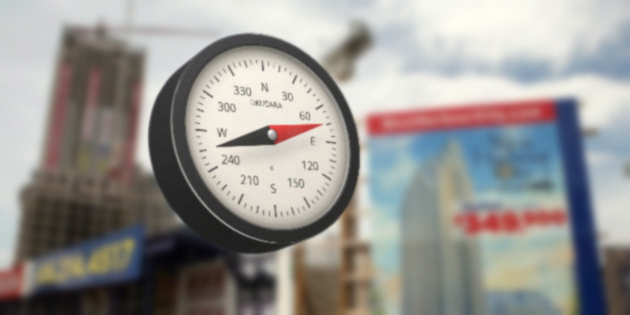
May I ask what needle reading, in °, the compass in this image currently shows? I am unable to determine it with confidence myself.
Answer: 75 °
